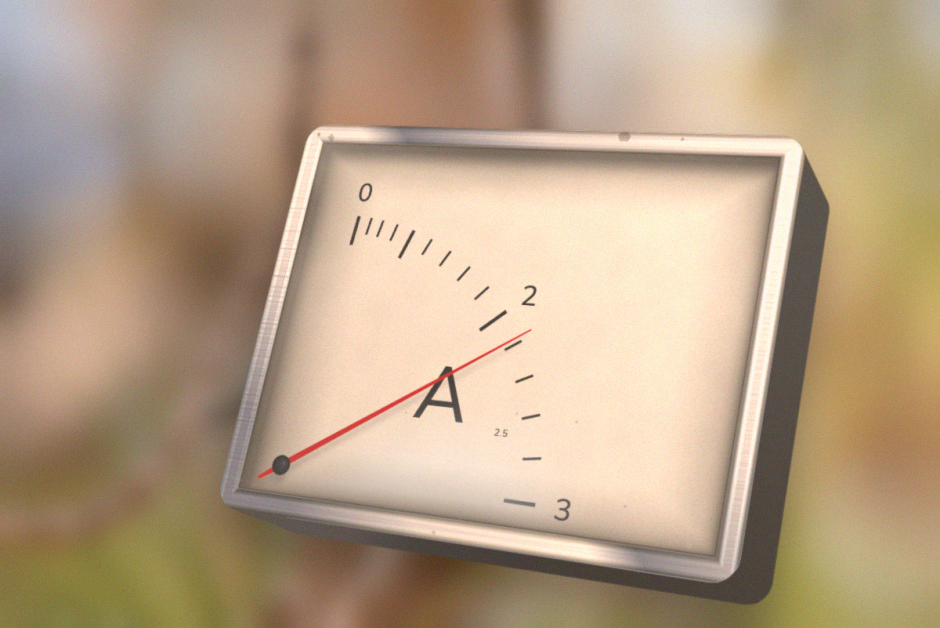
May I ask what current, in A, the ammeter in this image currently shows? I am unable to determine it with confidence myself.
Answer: 2.2 A
